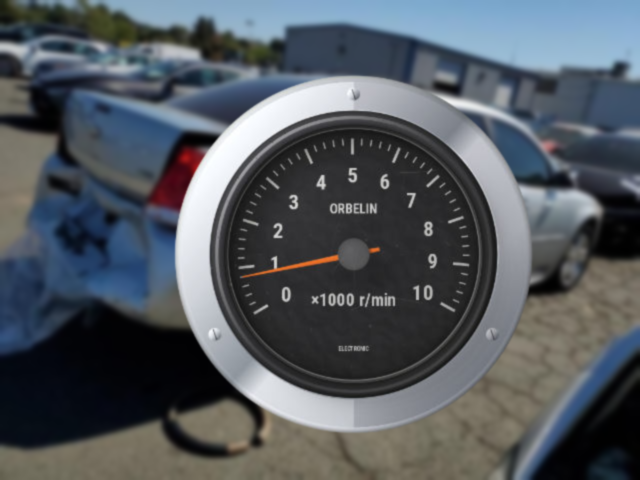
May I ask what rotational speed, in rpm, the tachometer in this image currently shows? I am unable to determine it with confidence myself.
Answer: 800 rpm
